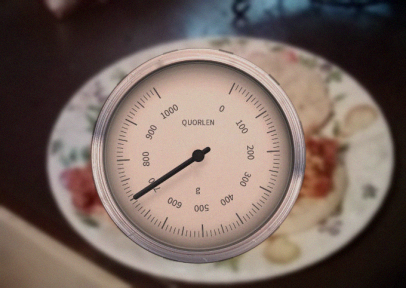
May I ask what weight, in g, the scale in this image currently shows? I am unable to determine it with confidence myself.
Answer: 700 g
